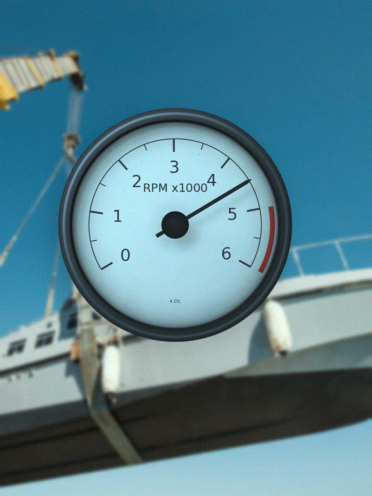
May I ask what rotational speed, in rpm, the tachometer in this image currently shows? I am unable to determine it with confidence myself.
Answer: 4500 rpm
